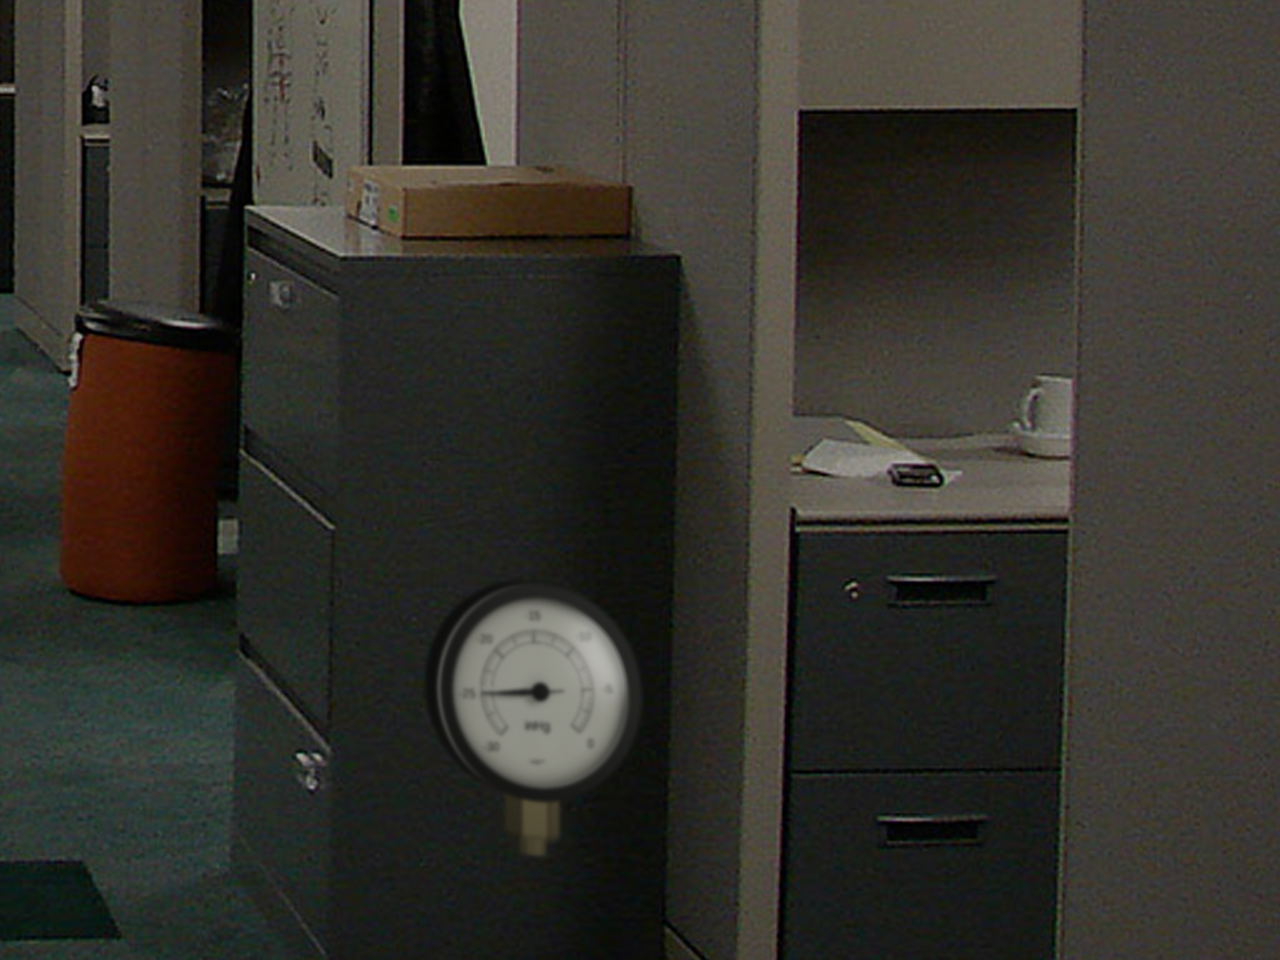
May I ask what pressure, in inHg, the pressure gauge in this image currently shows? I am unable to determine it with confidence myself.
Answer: -25 inHg
